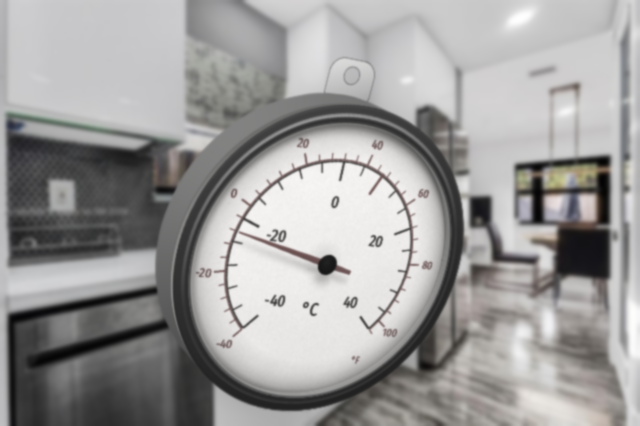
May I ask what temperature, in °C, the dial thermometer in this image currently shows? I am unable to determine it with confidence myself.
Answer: -22 °C
